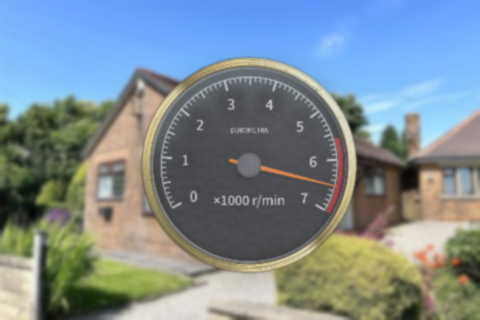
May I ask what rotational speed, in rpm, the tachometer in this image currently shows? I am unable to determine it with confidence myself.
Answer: 6500 rpm
